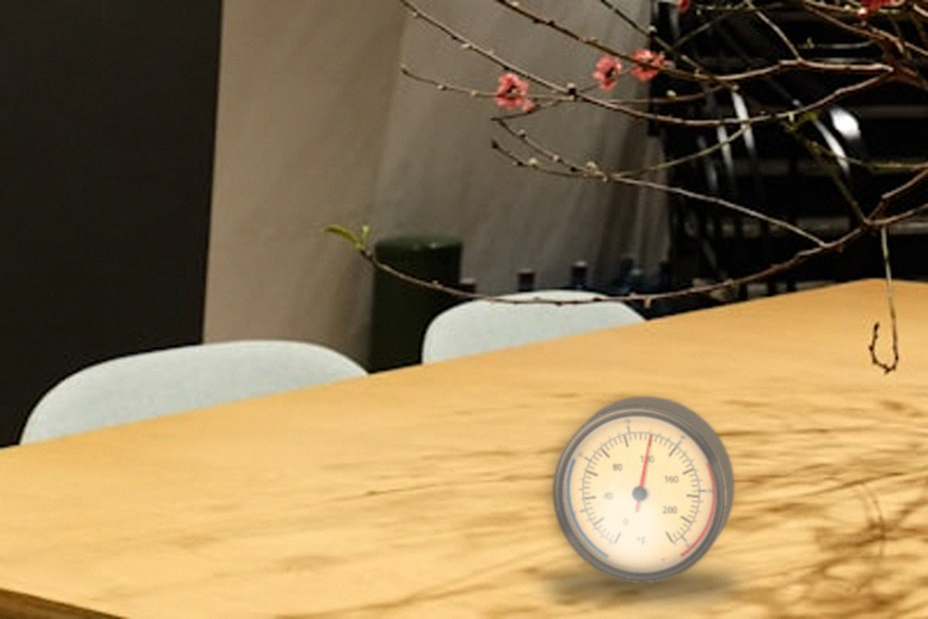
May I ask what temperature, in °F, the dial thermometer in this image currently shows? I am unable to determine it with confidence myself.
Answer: 120 °F
